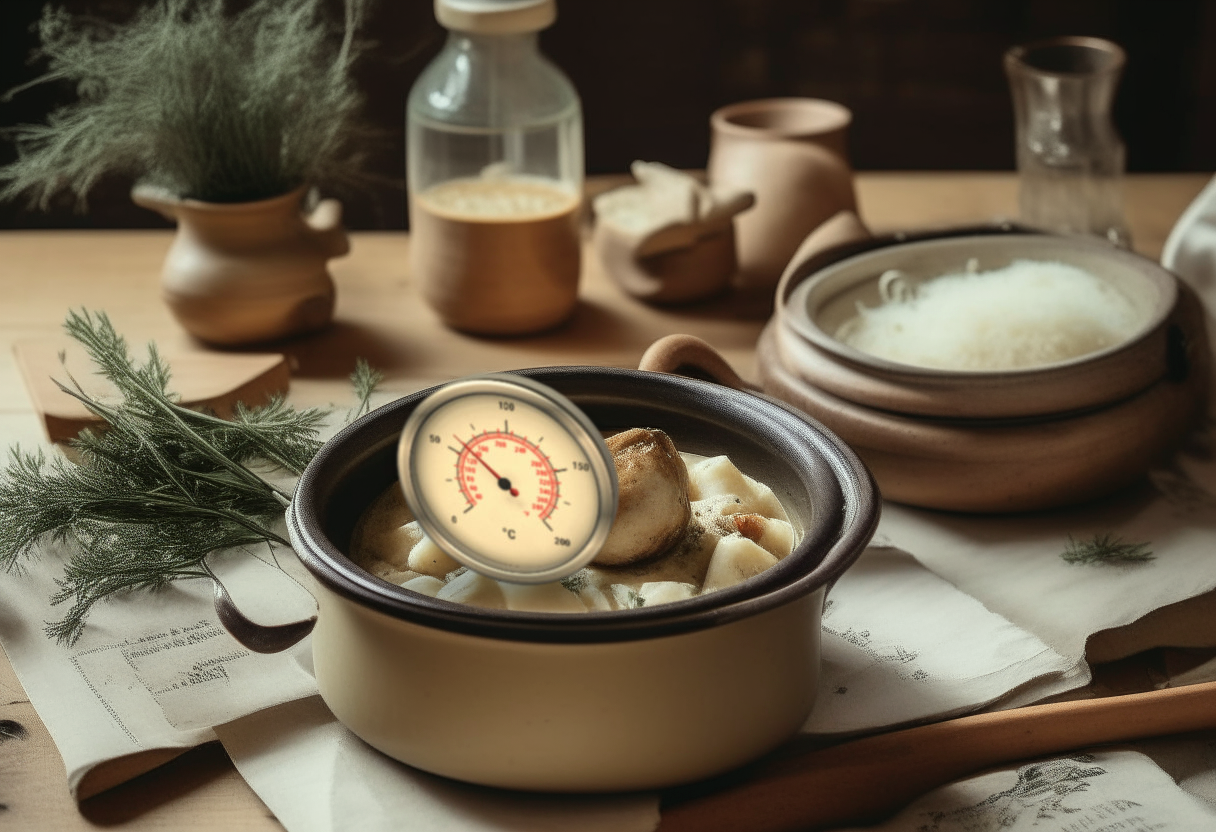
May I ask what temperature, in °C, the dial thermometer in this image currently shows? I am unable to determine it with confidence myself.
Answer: 62.5 °C
